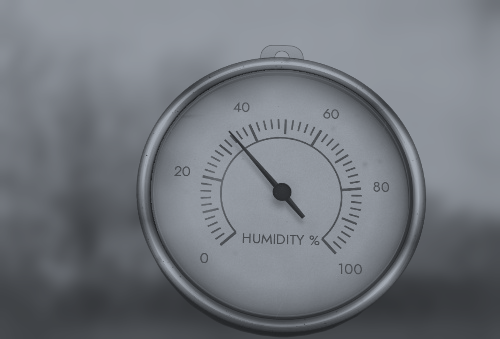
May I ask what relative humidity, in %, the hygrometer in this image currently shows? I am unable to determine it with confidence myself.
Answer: 34 %
